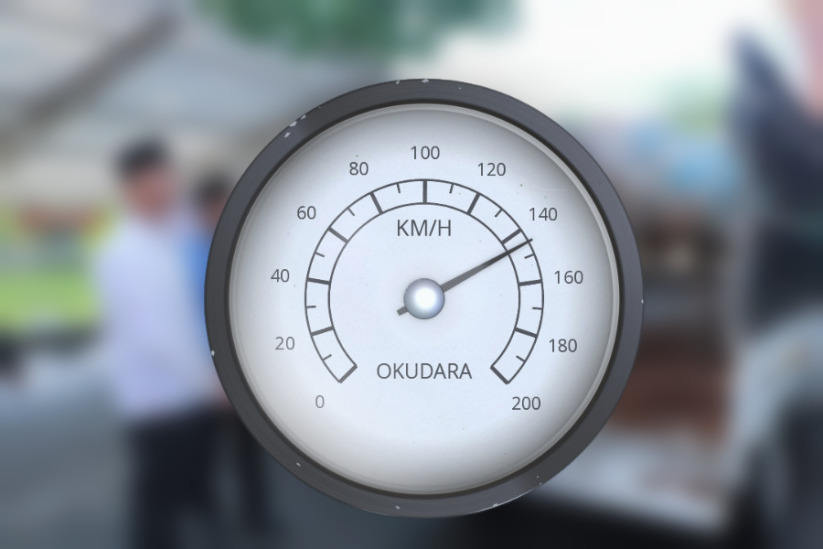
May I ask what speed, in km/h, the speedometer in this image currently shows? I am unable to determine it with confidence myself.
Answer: 145 km/h
